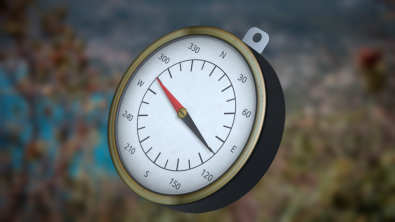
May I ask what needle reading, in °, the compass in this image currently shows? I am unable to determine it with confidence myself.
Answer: 285 °
